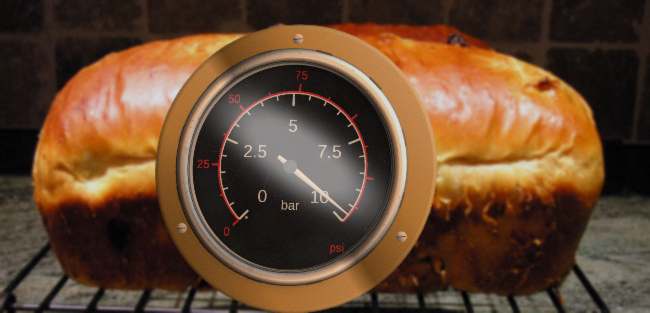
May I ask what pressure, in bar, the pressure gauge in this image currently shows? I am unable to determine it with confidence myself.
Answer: 9.75 bar
